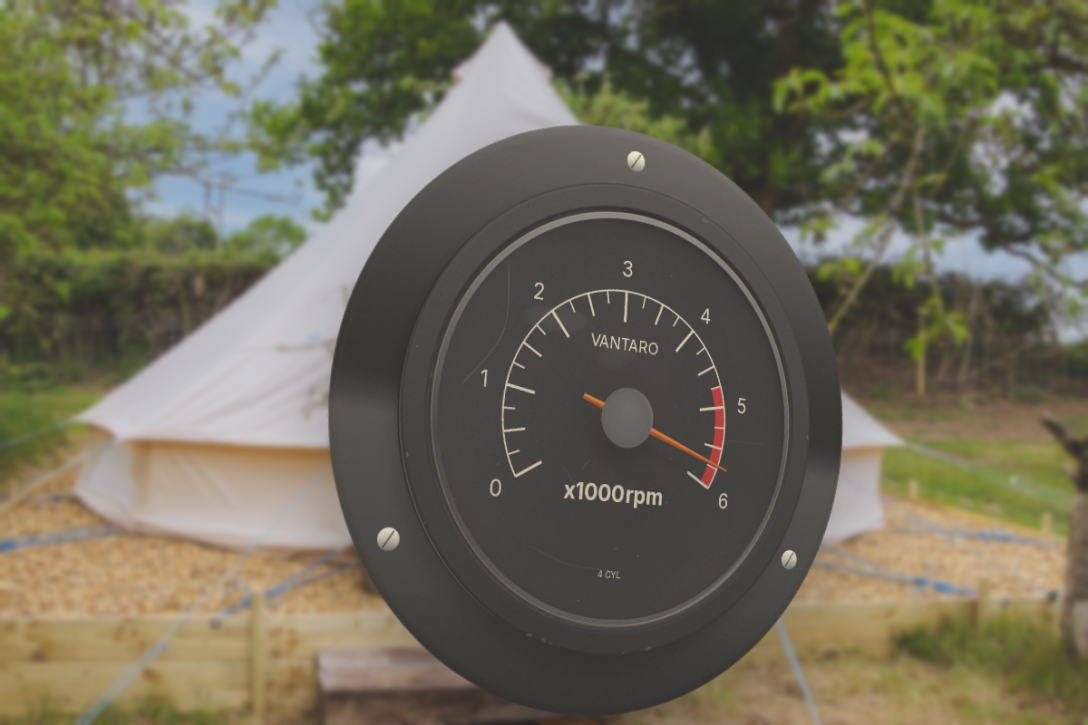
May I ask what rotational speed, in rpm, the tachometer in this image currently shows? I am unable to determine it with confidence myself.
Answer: 5750 rpm
